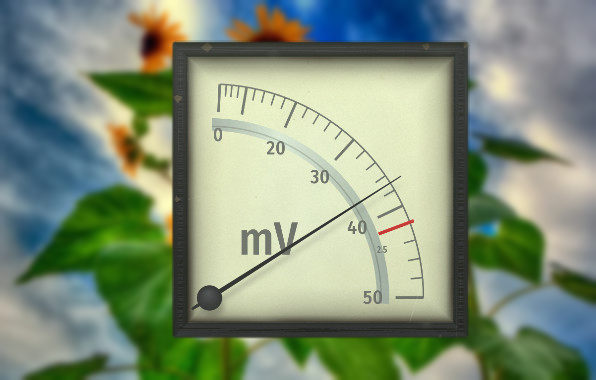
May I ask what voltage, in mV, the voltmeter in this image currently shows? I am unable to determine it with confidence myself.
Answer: 37 mV
